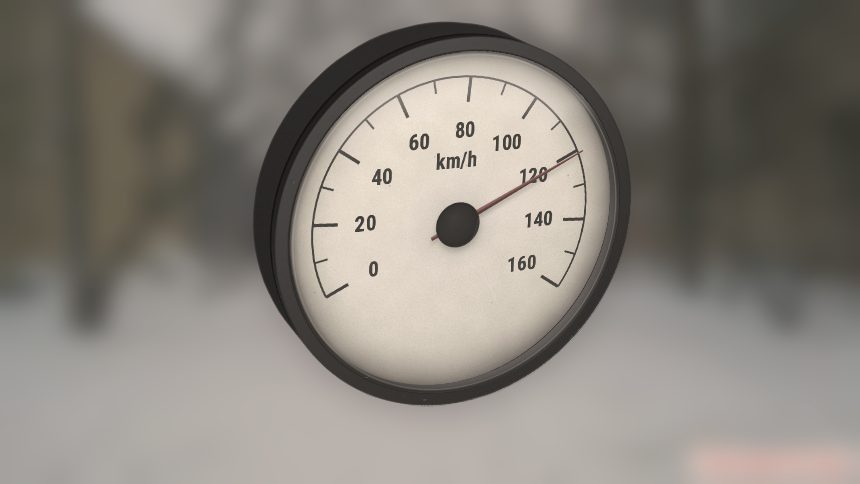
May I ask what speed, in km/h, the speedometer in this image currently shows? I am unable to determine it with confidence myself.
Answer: 120 km/h
